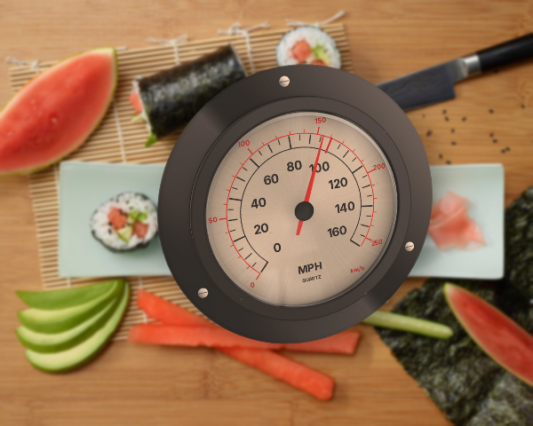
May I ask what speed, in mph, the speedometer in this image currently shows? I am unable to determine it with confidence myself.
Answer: 95 mph
